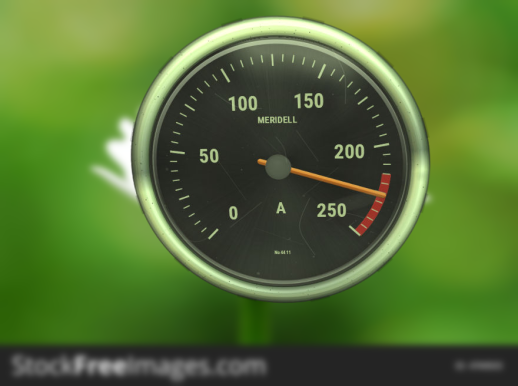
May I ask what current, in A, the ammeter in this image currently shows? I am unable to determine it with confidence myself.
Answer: 225 A
